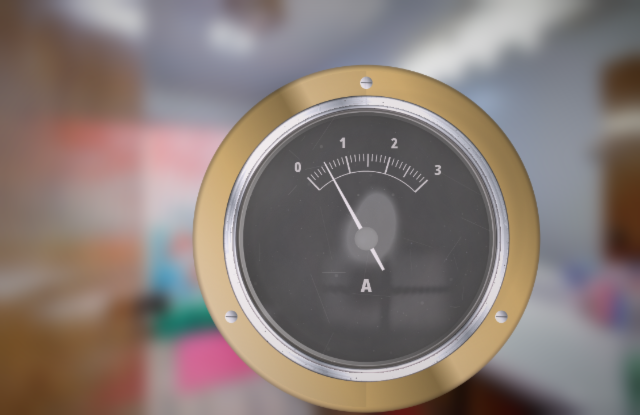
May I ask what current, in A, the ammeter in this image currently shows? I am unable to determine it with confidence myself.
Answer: 0.5 A
